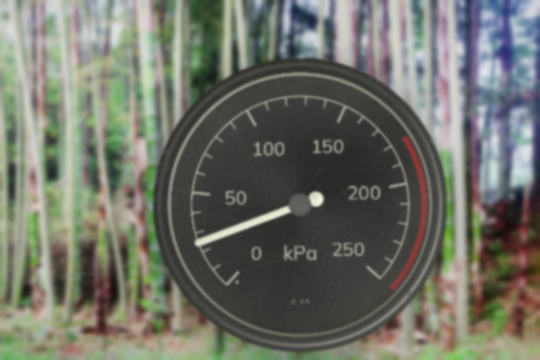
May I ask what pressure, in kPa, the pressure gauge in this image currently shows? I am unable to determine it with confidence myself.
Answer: 25 kPa
